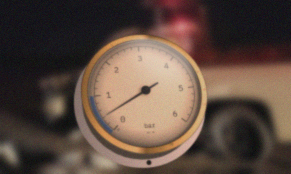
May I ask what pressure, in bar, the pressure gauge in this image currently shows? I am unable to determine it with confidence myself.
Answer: 0.4 bar
